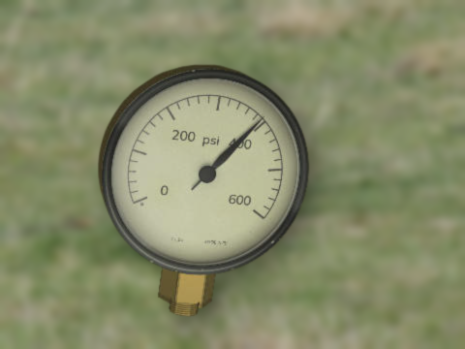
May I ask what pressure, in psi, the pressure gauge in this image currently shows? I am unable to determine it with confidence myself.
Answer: 390 psi
